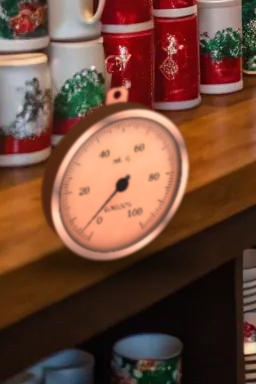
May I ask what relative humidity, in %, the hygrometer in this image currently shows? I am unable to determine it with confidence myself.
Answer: 5 %
